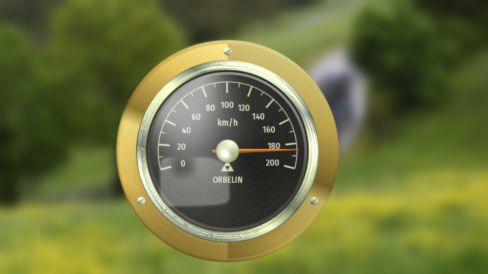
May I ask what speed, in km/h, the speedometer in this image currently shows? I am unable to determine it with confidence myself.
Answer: 185 km/h
